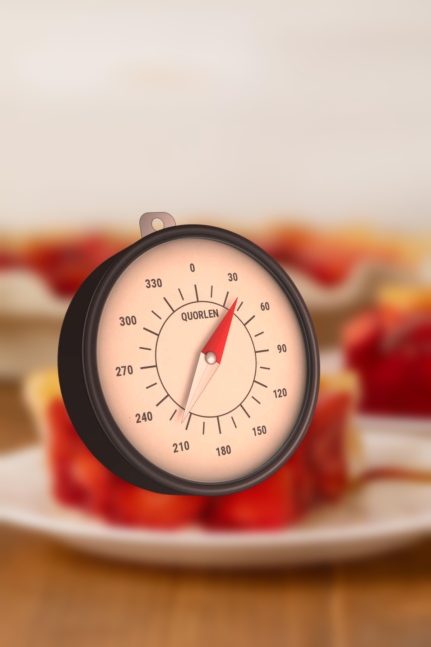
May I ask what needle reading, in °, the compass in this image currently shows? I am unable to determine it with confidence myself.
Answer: 37.5 °
